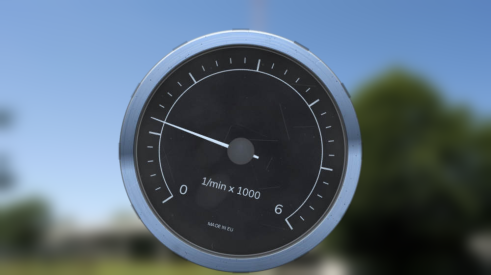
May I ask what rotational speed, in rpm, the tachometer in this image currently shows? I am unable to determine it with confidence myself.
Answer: 1200 rpm
